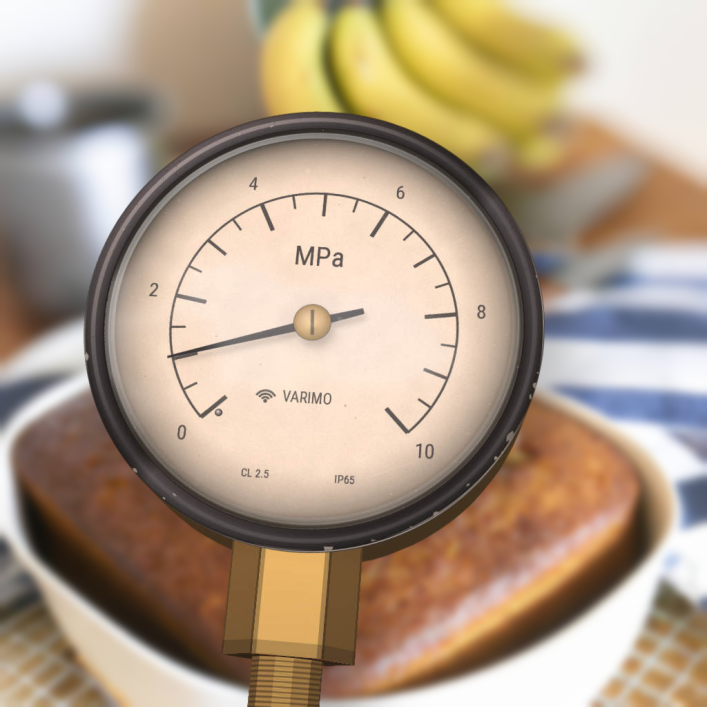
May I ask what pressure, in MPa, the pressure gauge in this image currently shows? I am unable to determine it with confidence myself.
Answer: 1 MPa
